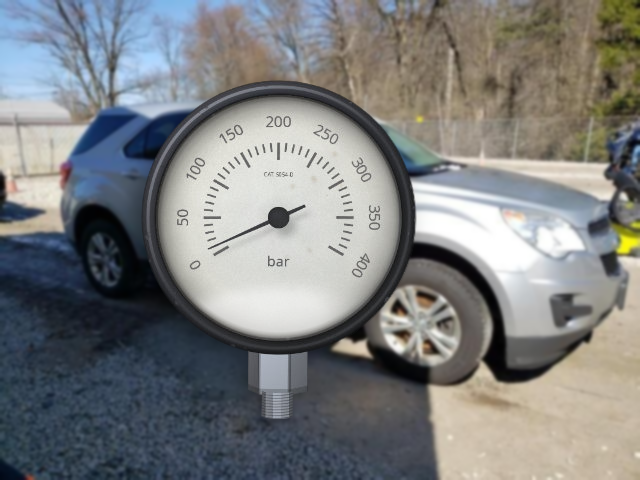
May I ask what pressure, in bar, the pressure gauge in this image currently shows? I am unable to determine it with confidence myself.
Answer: 10 bar
